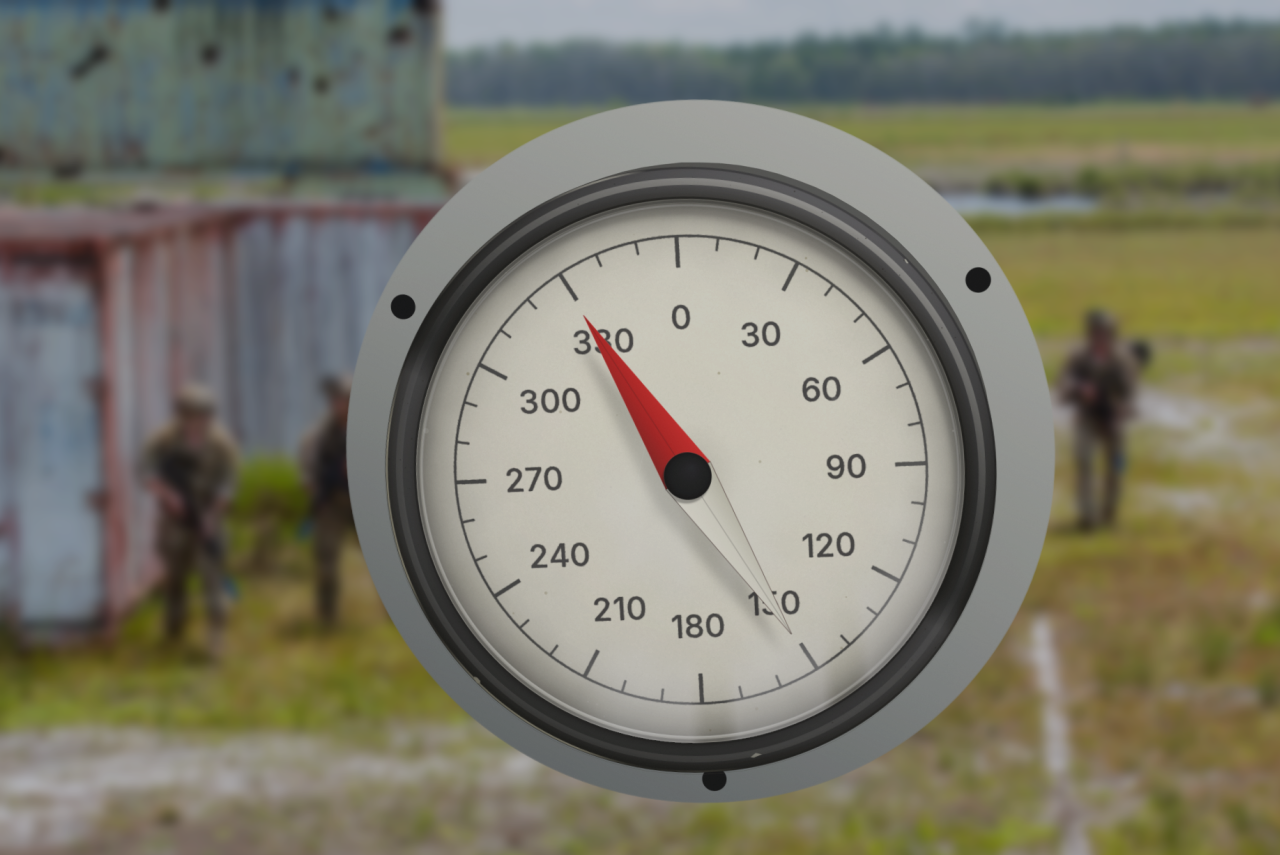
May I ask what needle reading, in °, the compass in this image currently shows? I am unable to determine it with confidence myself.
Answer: 330 °
